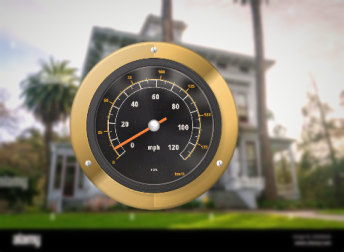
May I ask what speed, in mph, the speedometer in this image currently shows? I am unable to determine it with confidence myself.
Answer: 5 mph
